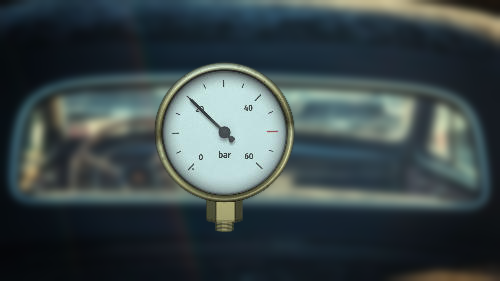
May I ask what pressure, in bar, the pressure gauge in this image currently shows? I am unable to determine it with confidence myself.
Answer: 20 bar
